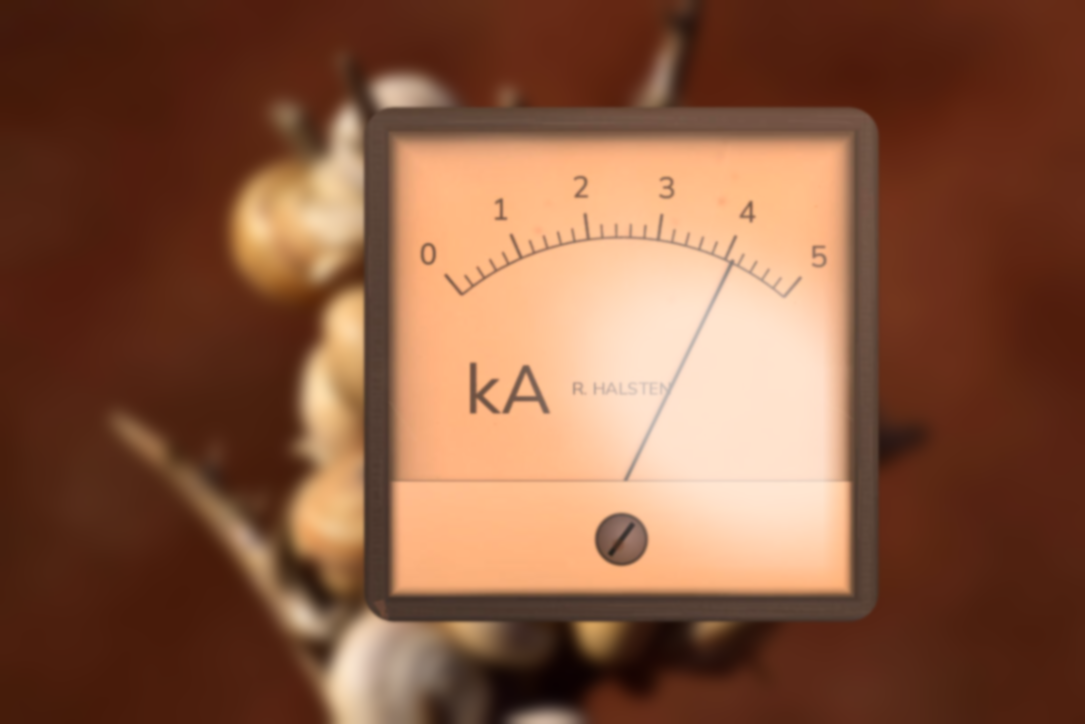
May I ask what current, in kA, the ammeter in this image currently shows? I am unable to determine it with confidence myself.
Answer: 4.1 kA
